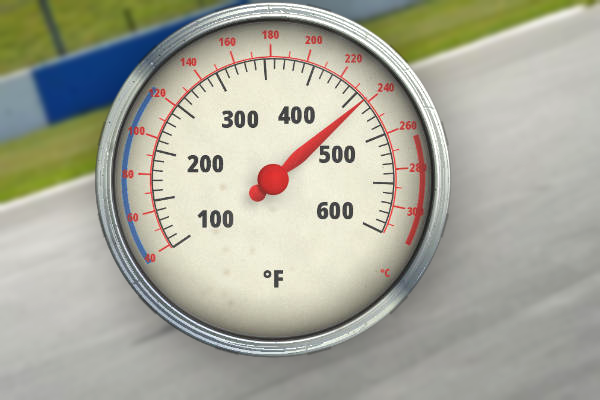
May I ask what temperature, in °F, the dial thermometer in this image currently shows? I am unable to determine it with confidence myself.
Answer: 460 °F
